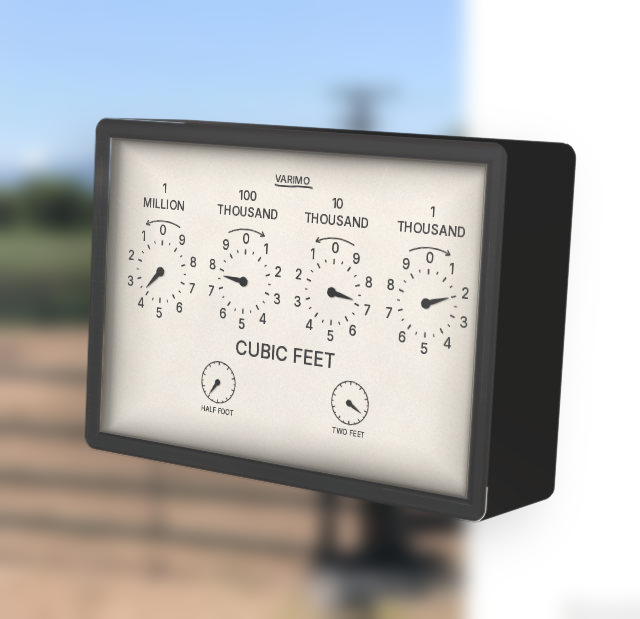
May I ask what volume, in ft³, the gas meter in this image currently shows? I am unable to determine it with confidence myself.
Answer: 377200 ft³
